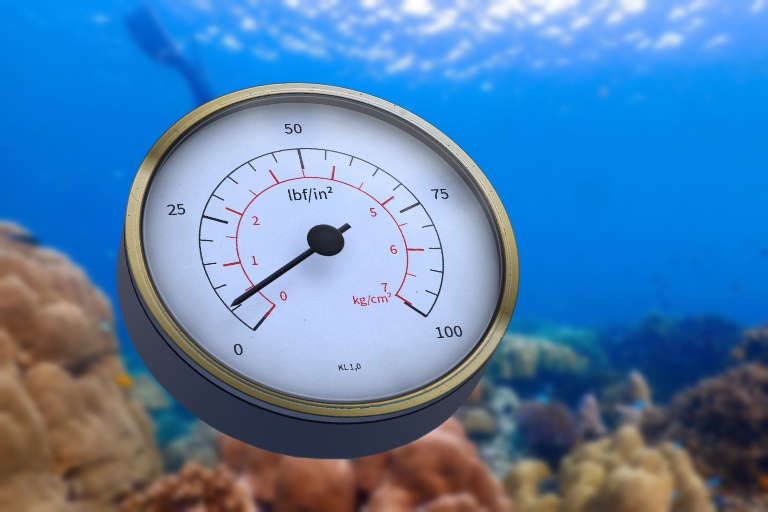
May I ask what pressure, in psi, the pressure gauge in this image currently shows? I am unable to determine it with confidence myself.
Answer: 5 psi
